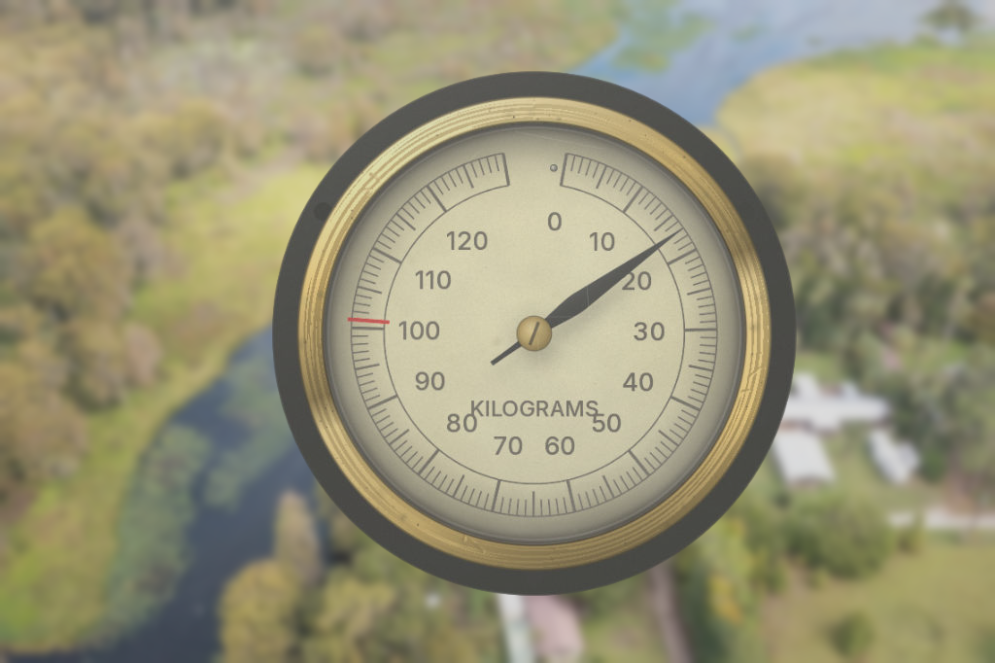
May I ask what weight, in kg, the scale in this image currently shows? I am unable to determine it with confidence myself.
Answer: 17 kg
